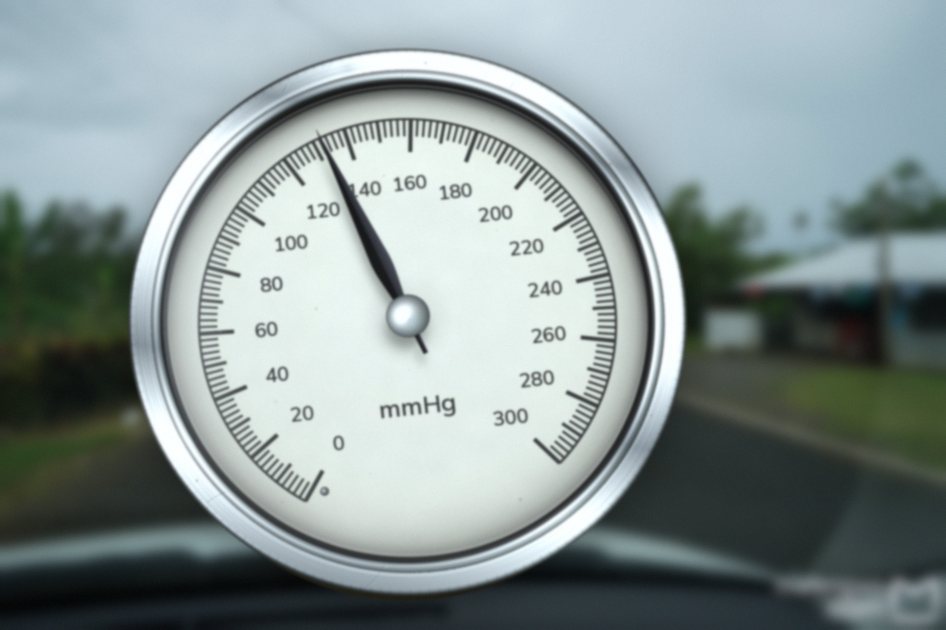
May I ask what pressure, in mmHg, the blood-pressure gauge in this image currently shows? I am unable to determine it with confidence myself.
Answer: 132 mmHg
